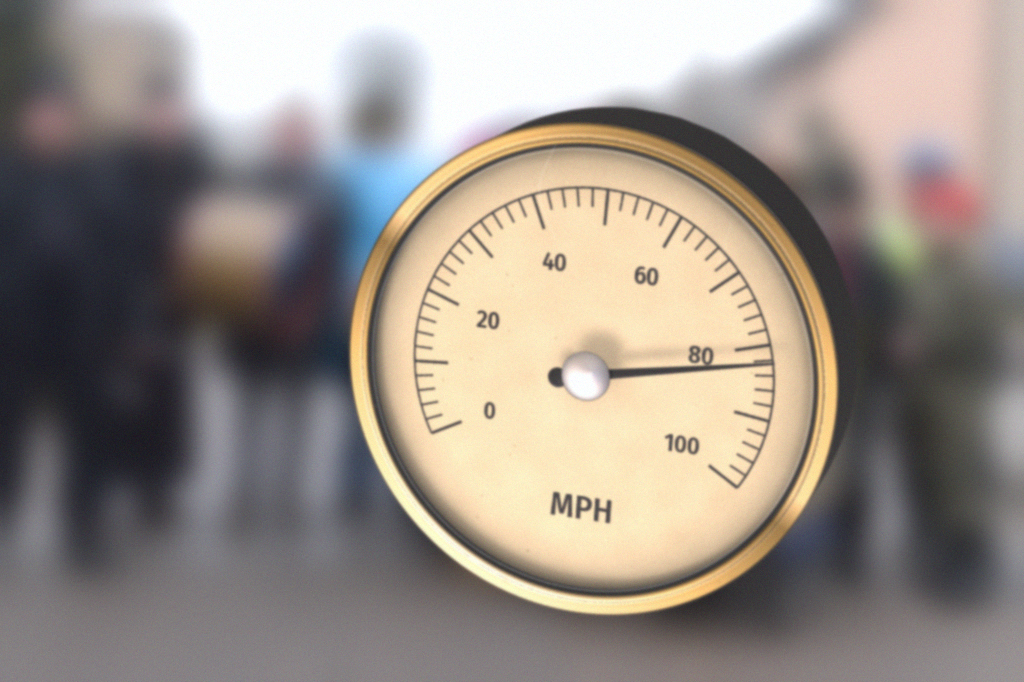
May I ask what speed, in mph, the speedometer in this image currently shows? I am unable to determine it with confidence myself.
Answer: 82 mph
